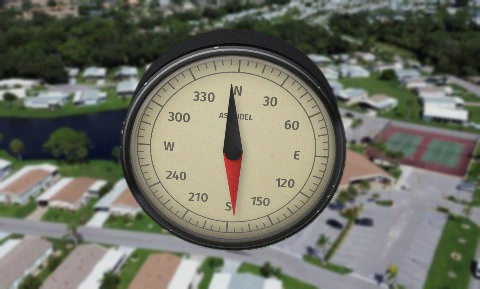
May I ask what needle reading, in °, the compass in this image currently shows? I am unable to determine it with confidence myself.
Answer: 175 °
